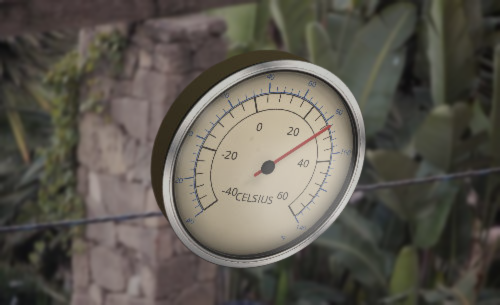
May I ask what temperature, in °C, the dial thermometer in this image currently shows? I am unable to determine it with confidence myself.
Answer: 28 °C
